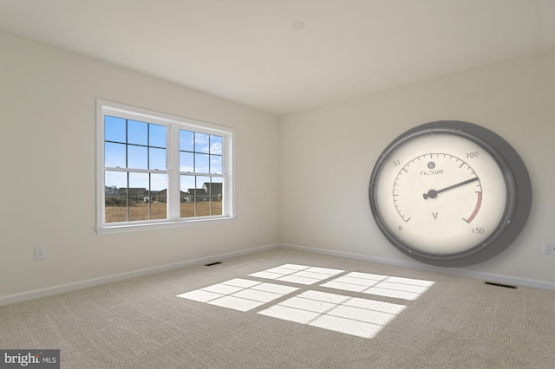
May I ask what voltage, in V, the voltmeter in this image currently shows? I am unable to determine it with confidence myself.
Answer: 115 V
